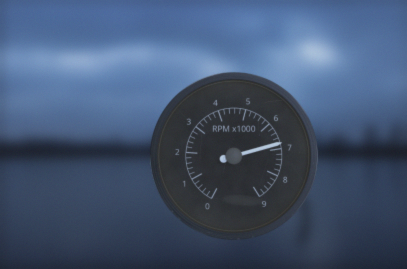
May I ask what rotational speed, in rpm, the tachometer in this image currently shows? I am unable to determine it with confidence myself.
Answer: 6800 rpm
